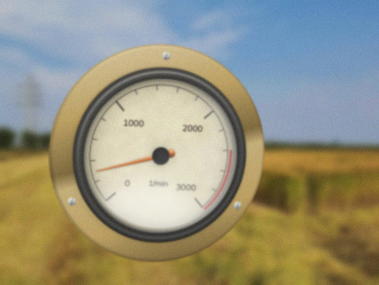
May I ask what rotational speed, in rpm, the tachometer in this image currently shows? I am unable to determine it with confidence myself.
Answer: 300 rpm
